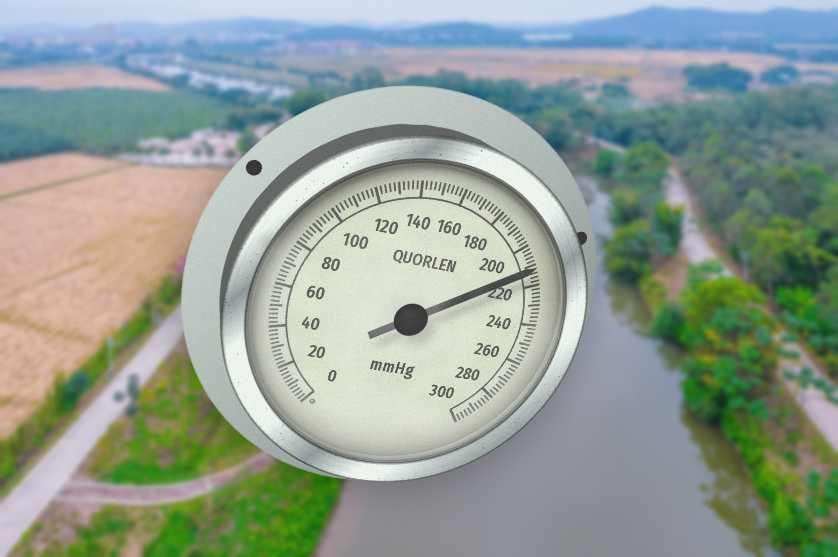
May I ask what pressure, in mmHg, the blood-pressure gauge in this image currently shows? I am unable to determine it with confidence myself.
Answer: 210 mmHg
